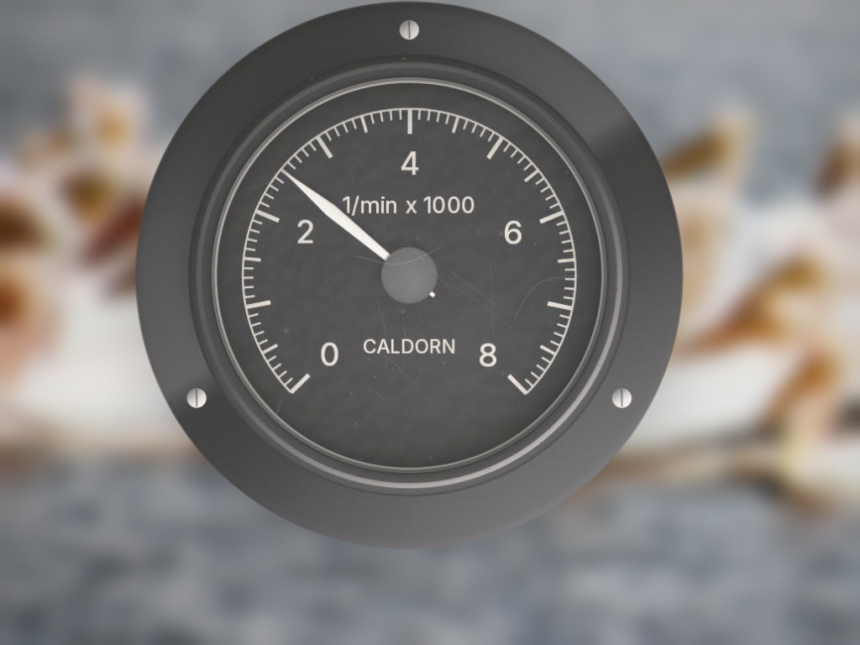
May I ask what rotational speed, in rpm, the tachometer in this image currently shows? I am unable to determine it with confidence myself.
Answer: 2500 rpm
